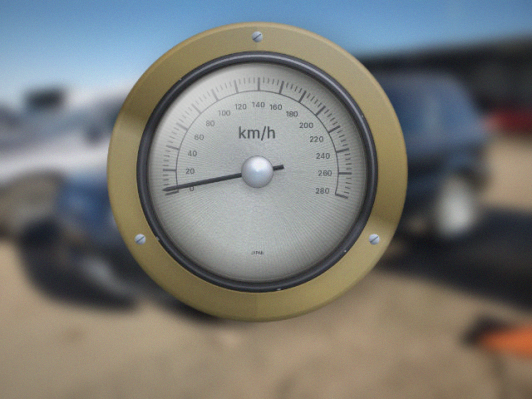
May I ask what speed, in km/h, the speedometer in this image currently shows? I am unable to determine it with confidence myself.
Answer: 4 km/h
